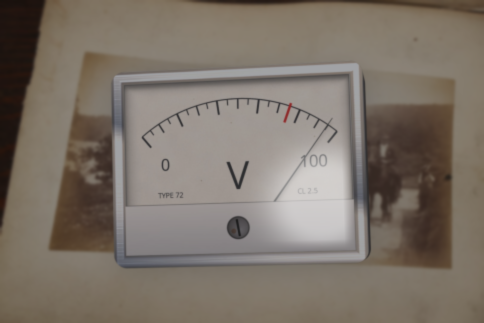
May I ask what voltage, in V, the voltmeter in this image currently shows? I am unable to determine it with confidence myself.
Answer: 95 V
